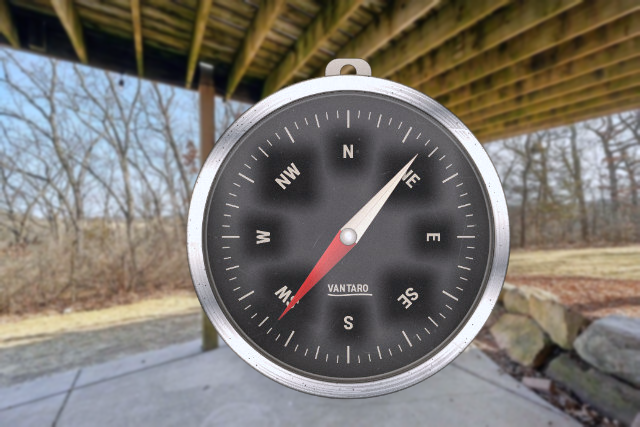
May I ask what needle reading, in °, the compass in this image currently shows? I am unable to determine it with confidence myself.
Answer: 220 °
